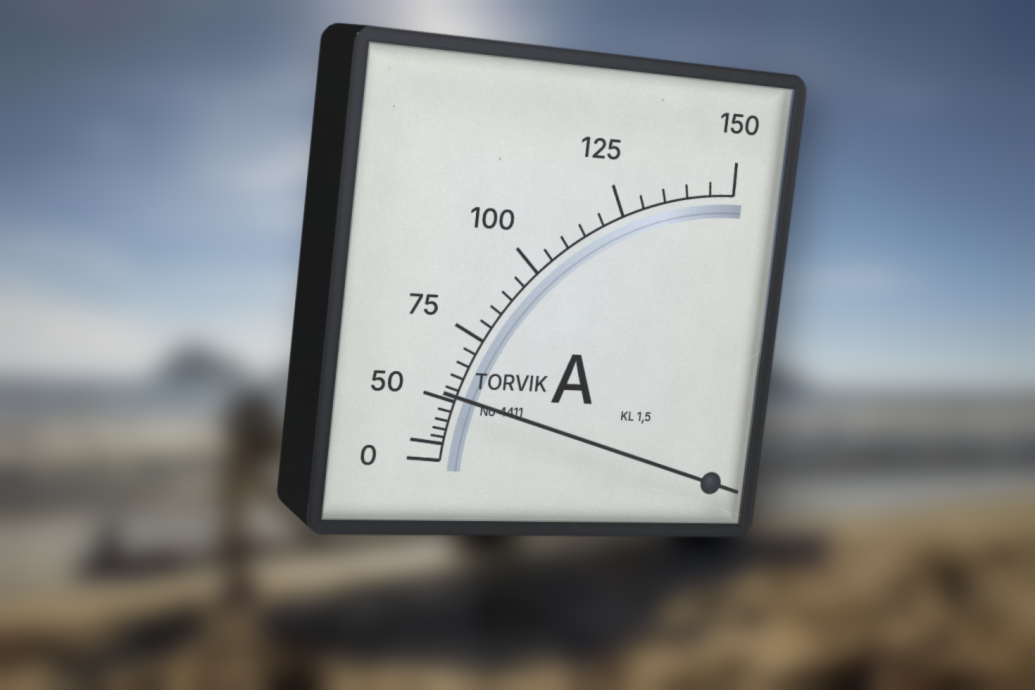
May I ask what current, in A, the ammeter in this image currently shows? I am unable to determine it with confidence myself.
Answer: 52.5 A
